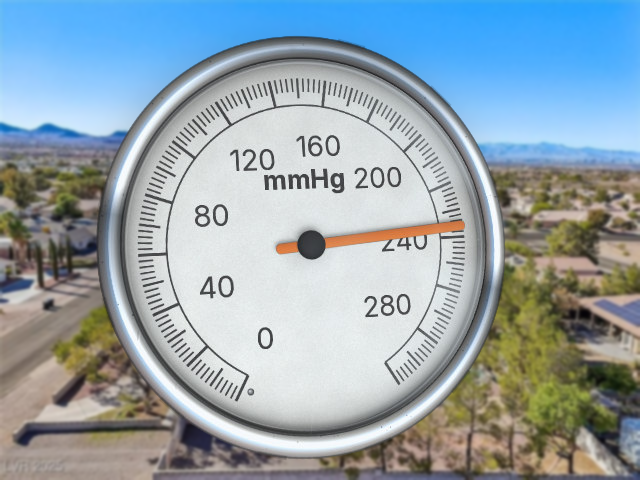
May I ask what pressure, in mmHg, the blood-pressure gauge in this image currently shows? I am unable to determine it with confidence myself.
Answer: 236 mmHg
